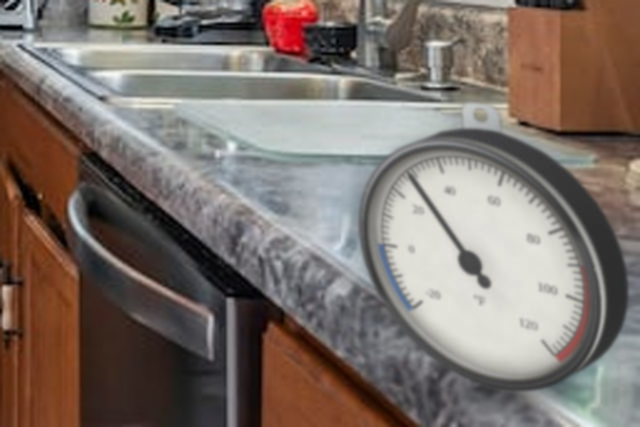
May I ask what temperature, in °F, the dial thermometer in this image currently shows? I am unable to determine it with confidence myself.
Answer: 30 °F
